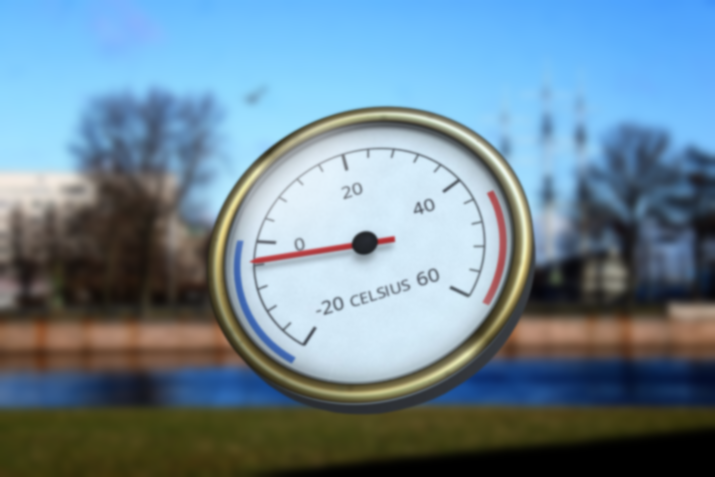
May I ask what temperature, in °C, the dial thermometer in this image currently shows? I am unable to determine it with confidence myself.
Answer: -4 °C
